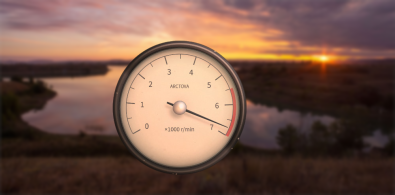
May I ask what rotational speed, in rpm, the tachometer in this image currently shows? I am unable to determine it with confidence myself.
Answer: 6750 rpm
